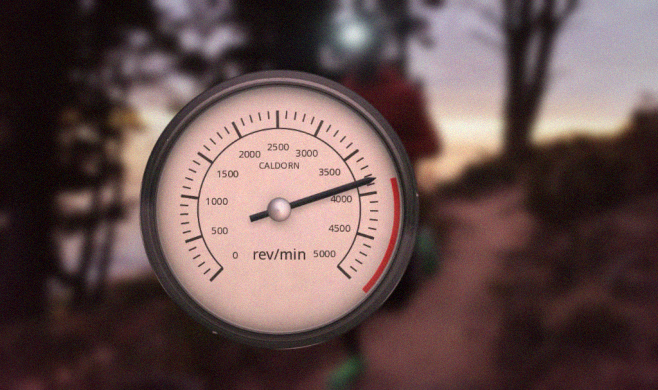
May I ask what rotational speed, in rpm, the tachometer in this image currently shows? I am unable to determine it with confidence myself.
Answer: 3850 rpm
